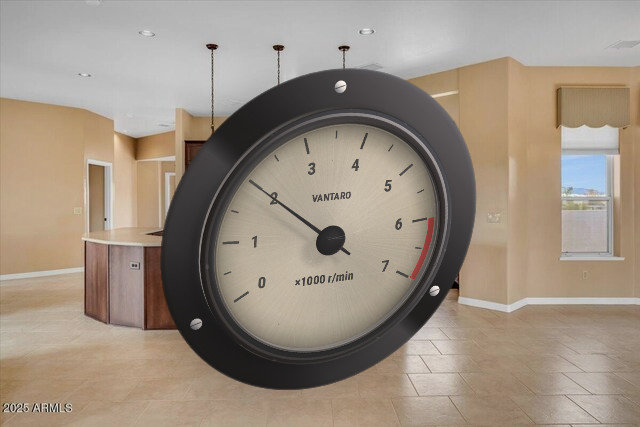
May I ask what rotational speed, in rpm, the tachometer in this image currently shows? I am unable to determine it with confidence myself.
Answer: 2000 rpm
